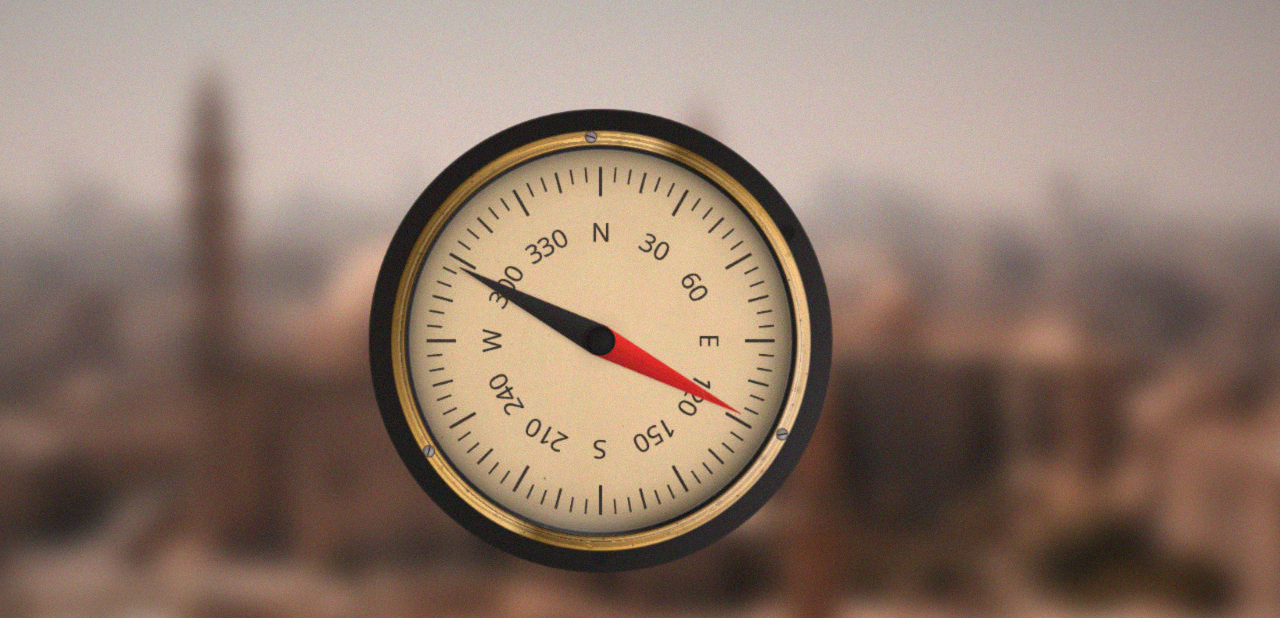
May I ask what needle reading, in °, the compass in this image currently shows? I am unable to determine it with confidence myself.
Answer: 117.5 °
